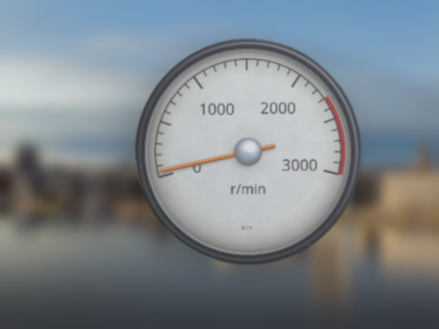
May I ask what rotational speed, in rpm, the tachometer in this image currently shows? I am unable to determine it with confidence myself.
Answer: 50 rpm
